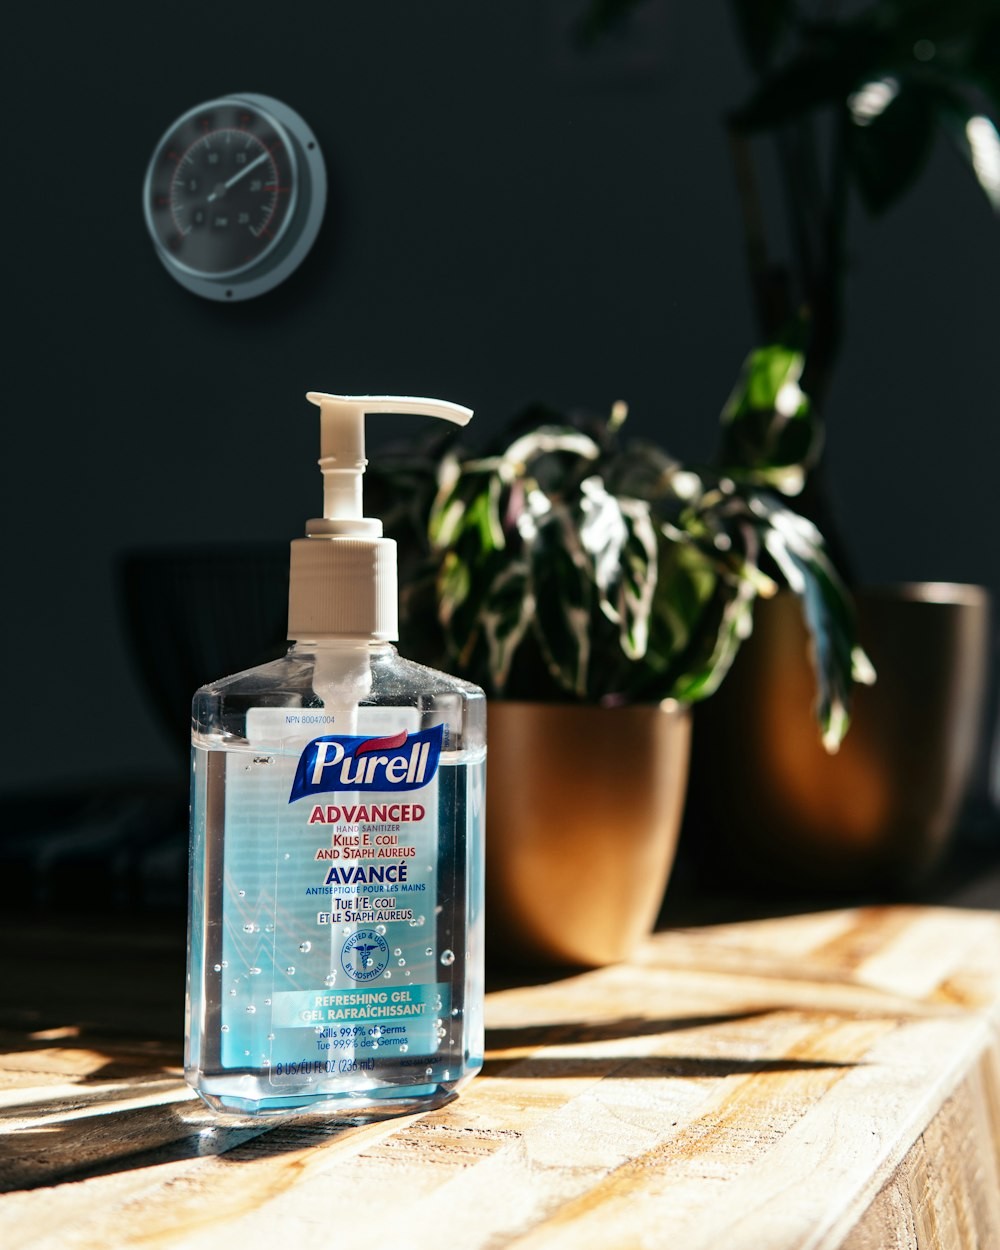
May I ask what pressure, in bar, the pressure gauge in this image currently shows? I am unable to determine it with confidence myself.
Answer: 17.5 bar
